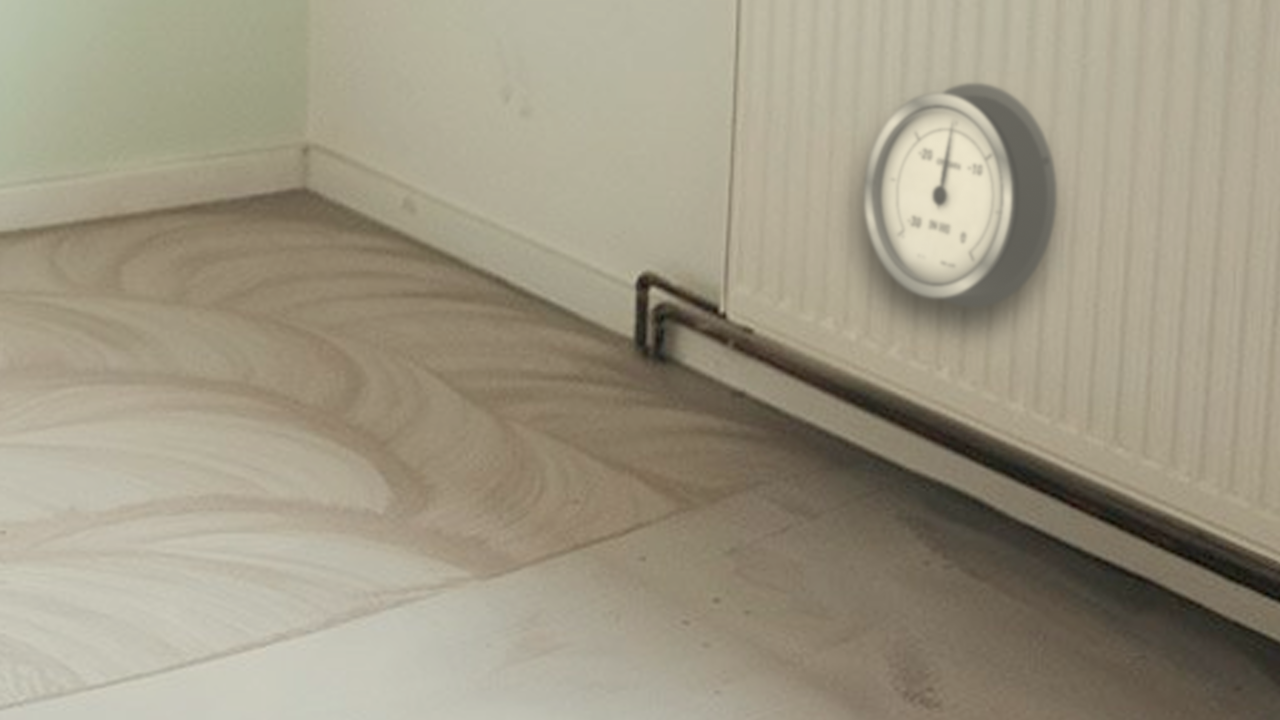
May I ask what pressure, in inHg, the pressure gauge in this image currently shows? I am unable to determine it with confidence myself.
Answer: -15 inHg
